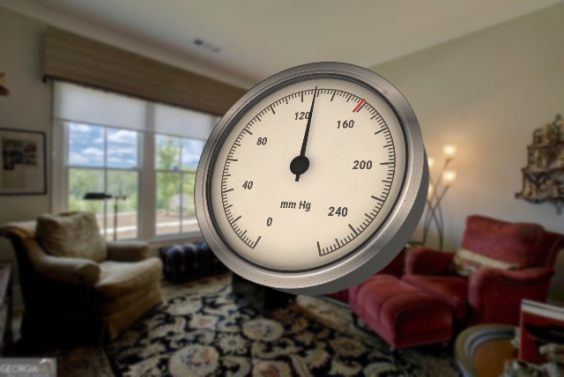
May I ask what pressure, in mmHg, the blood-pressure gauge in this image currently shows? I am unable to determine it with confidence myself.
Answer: 130 mmHg
